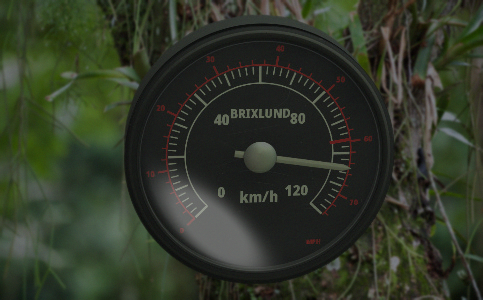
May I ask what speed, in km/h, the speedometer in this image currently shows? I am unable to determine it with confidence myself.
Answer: 104 km/h
